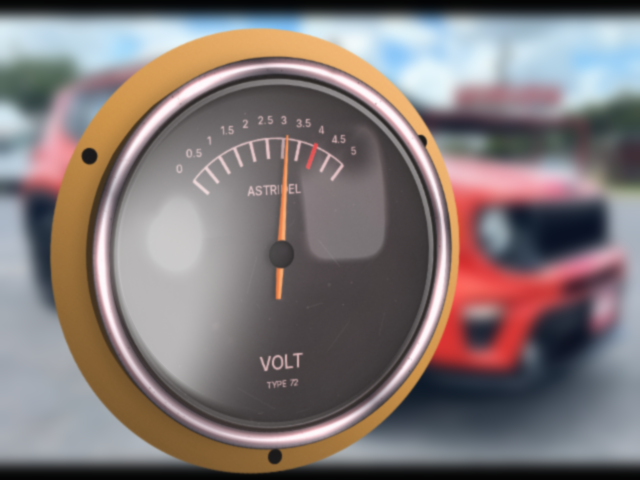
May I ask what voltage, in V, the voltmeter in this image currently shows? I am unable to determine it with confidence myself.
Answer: 3 V
